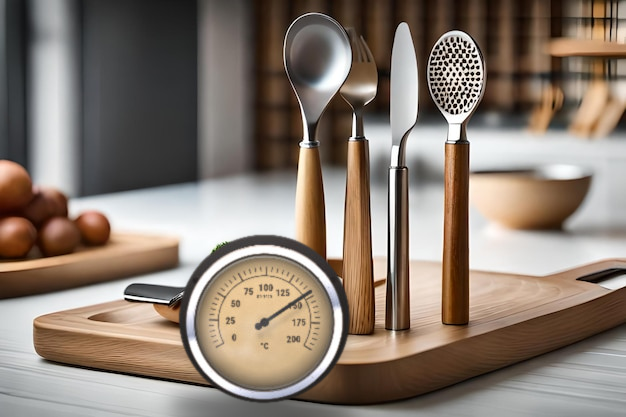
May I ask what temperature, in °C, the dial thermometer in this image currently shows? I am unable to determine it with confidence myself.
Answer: 145 °C
